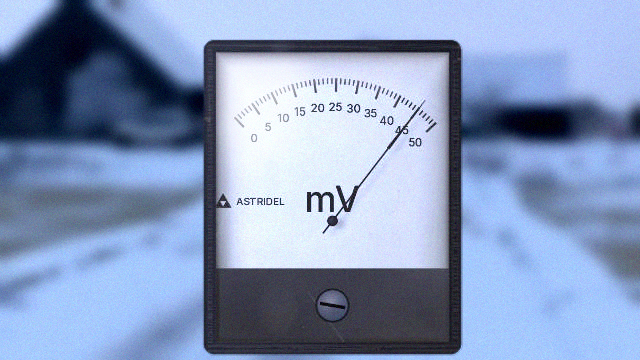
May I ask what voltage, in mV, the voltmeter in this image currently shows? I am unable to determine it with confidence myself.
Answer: 45 mV
